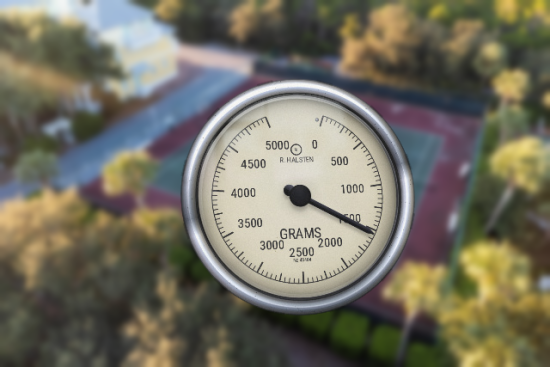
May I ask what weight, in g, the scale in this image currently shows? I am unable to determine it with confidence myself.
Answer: 1550 g
